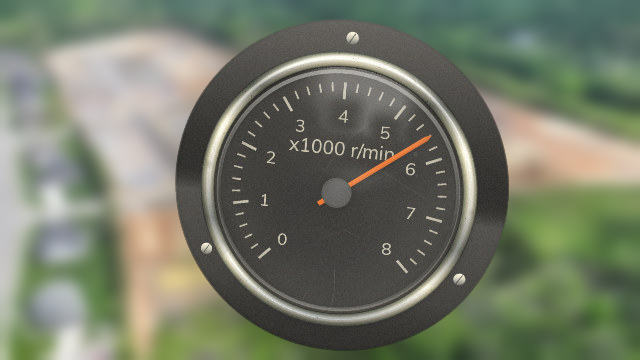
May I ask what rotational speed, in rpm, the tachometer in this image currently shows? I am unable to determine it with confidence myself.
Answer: 5600 rpm
